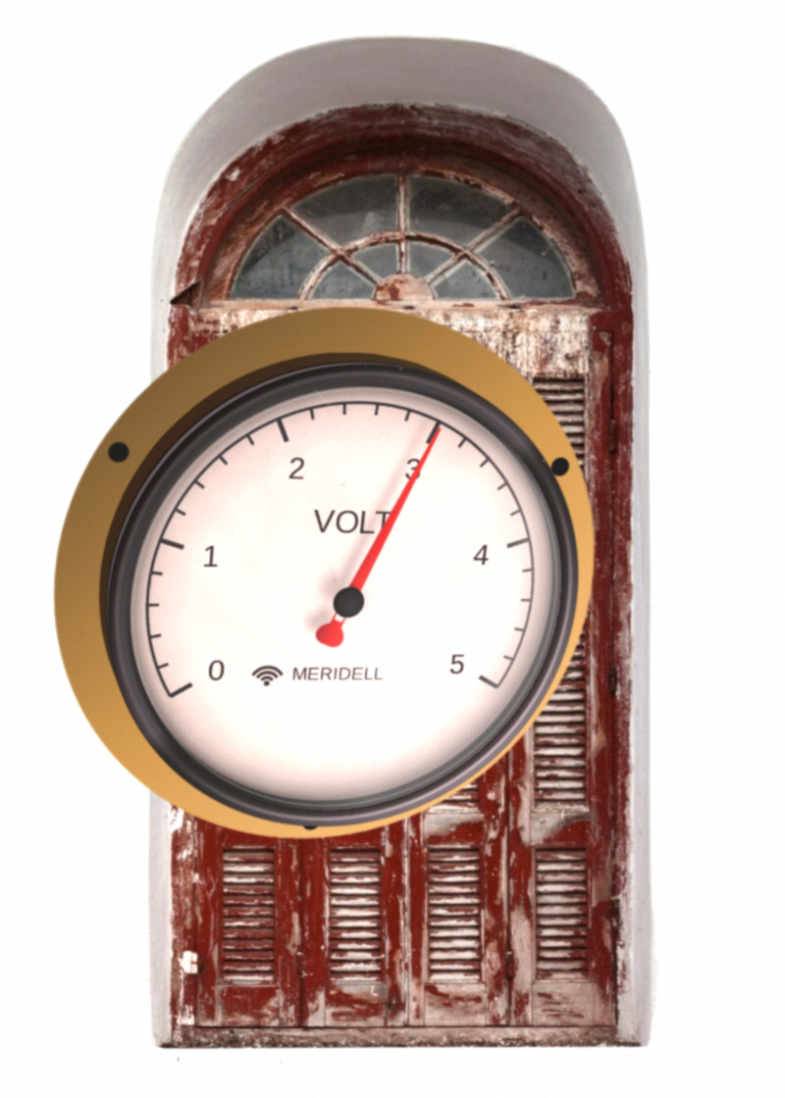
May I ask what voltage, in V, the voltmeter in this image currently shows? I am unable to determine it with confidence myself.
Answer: 3 V
